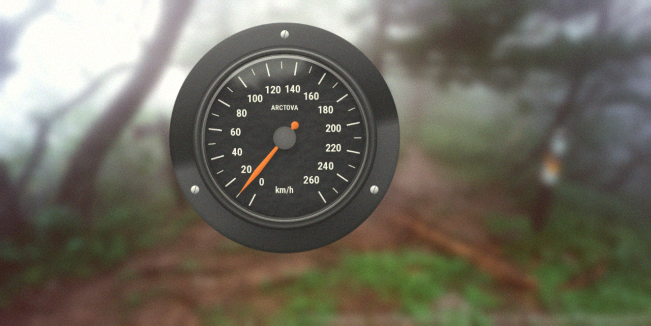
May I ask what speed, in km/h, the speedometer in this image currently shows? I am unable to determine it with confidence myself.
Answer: 10 km/h
